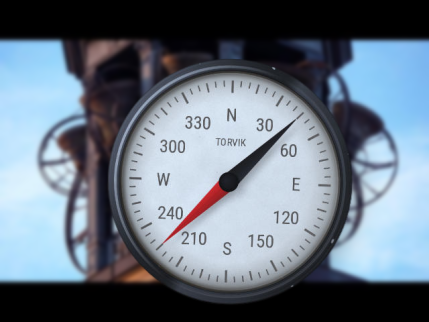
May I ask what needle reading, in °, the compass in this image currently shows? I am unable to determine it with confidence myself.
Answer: 225 °
